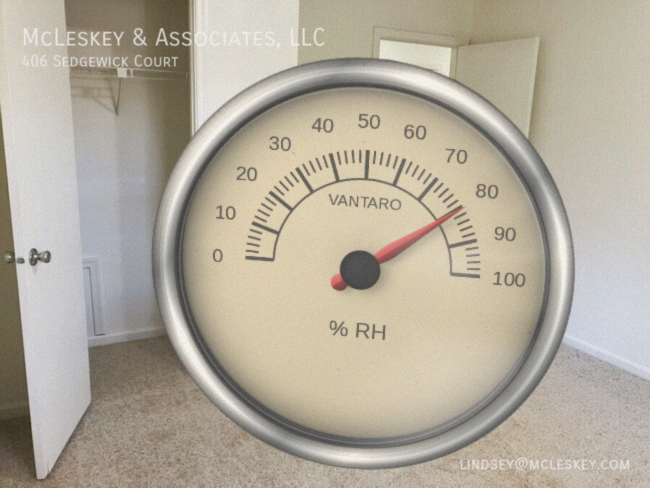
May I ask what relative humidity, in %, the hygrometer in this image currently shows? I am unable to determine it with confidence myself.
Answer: 80 %
